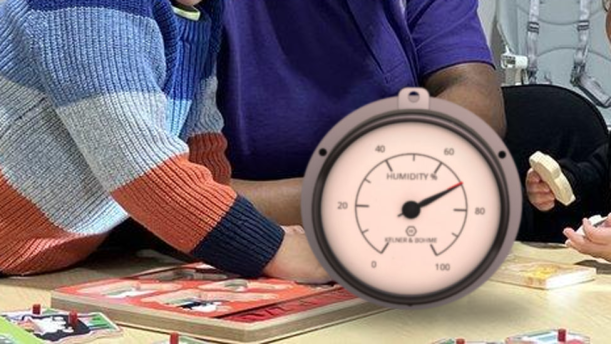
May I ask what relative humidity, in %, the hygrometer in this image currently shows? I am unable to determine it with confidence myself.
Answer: 70 %
